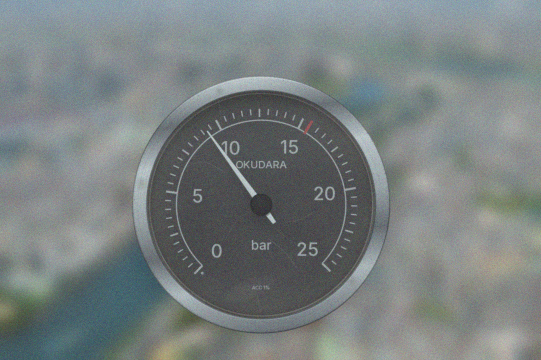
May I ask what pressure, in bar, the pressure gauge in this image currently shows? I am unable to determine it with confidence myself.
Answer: 9.25 bar
